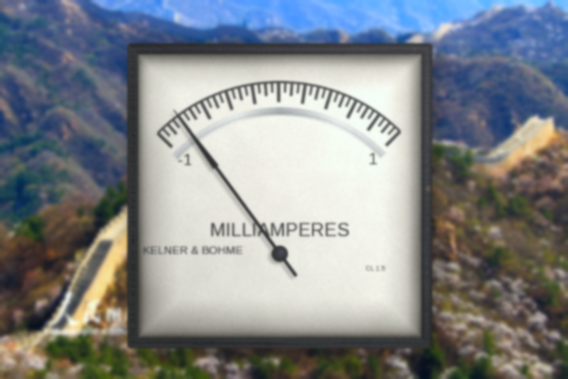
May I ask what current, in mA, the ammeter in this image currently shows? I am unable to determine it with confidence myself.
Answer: -0.8 mA
